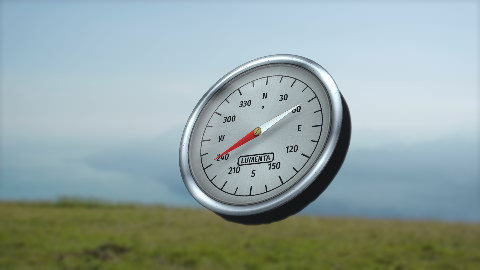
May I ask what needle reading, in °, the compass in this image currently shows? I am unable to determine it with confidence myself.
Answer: 240 °
